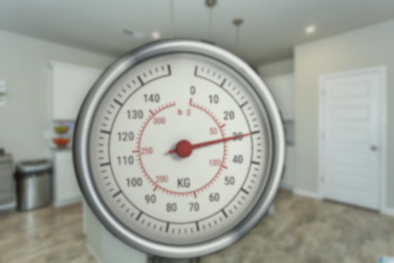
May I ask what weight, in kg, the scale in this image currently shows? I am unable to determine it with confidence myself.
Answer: 30 kg
